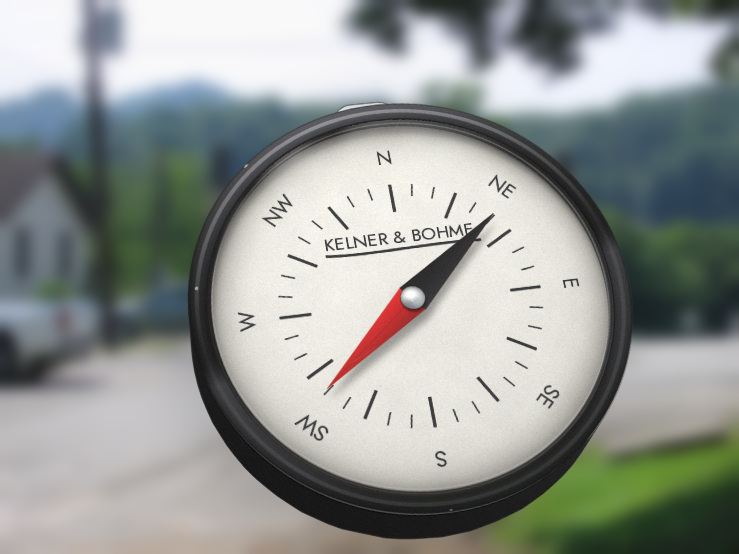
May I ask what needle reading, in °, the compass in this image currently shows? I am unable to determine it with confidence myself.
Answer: 230 °
